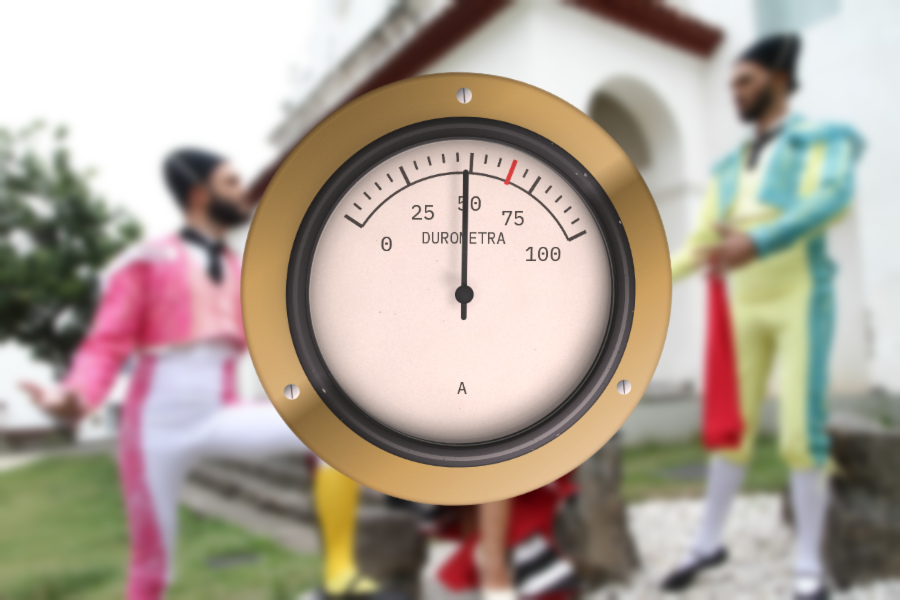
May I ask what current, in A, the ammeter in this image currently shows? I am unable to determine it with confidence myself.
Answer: 47.5 A
